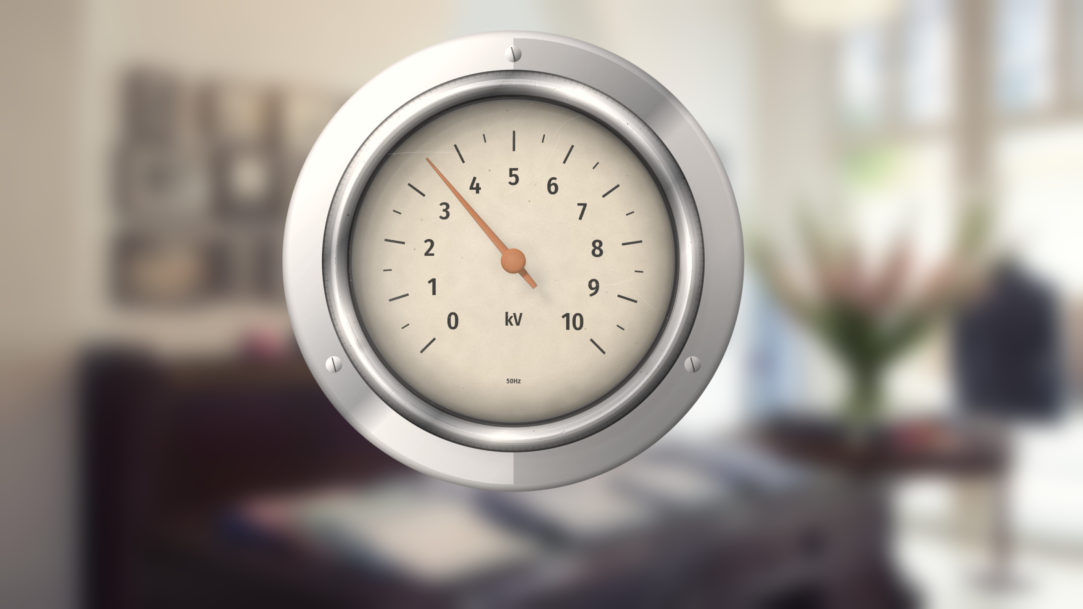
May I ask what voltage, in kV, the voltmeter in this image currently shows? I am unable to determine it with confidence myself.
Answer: 3.5 kV
